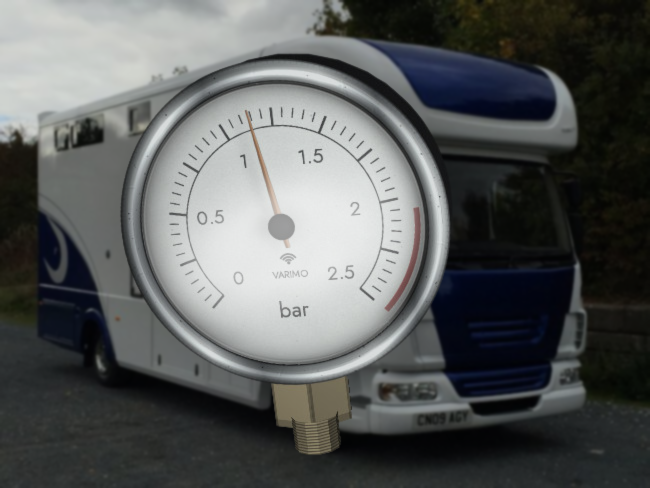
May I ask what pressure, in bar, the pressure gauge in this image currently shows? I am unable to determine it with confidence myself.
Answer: 1.15 bar
